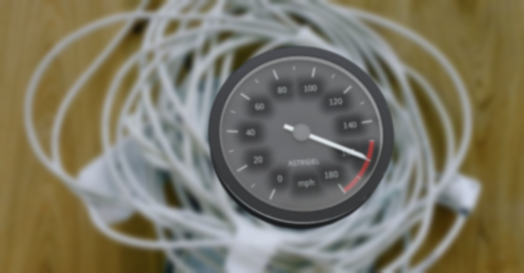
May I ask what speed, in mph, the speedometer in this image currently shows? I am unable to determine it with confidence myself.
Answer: 160 mph
